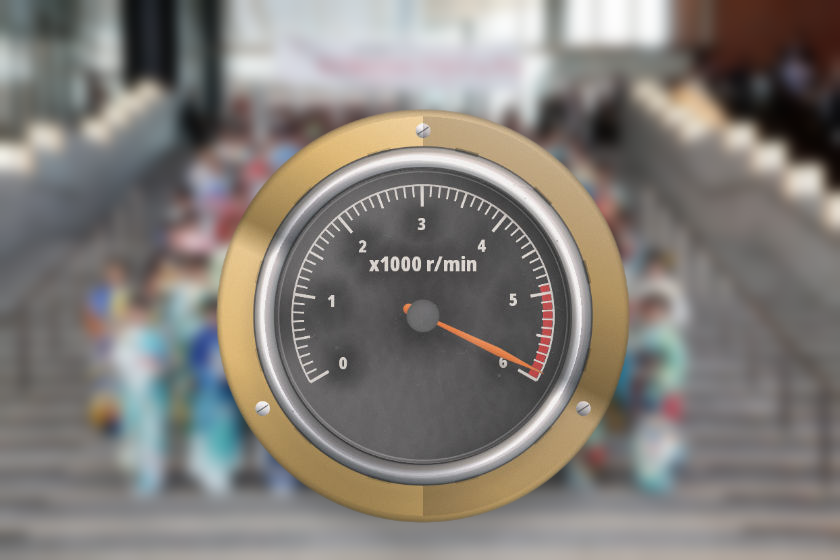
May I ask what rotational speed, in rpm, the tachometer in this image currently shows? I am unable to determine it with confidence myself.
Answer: 5900 rpm
